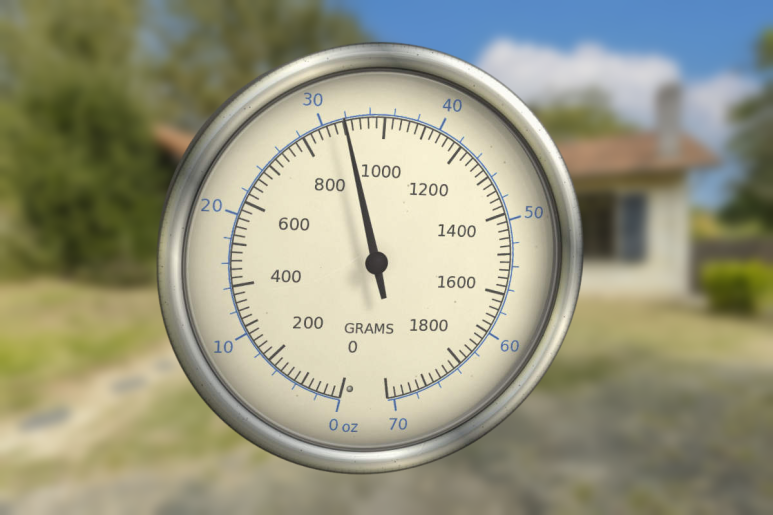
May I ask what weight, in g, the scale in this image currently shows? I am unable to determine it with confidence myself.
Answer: 900 g
